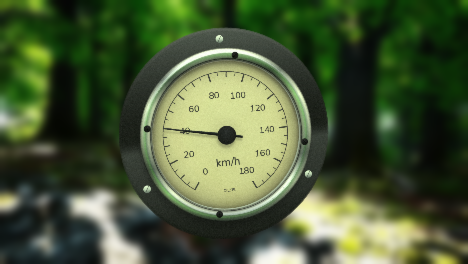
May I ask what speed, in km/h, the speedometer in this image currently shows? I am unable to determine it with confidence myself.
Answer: 40 km/h
